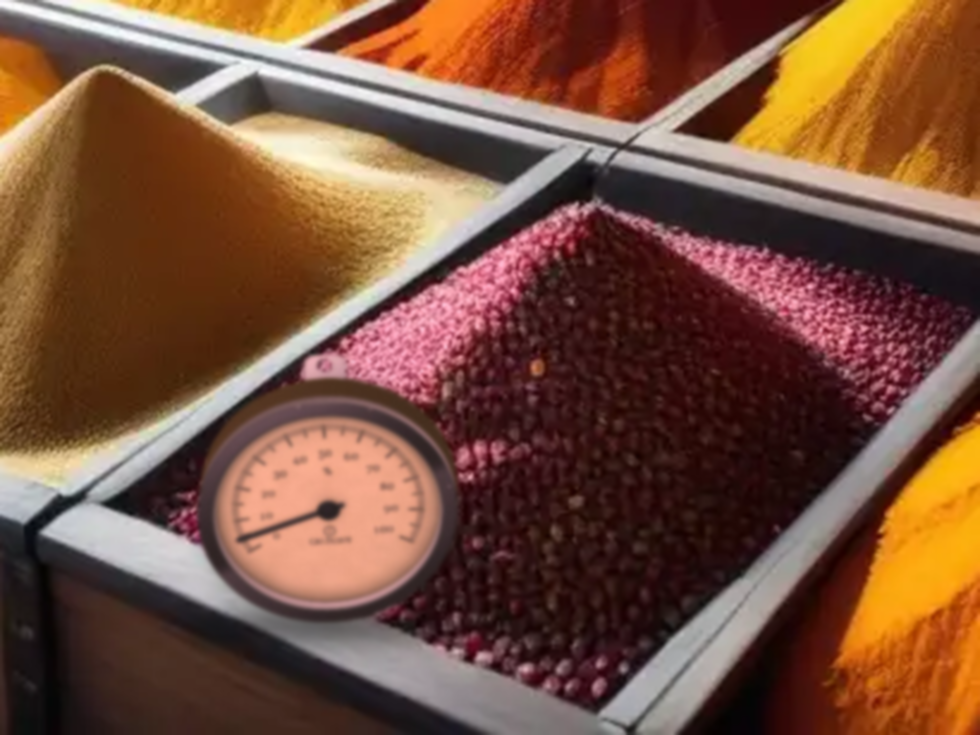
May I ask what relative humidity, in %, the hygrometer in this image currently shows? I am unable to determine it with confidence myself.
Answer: 5 %
